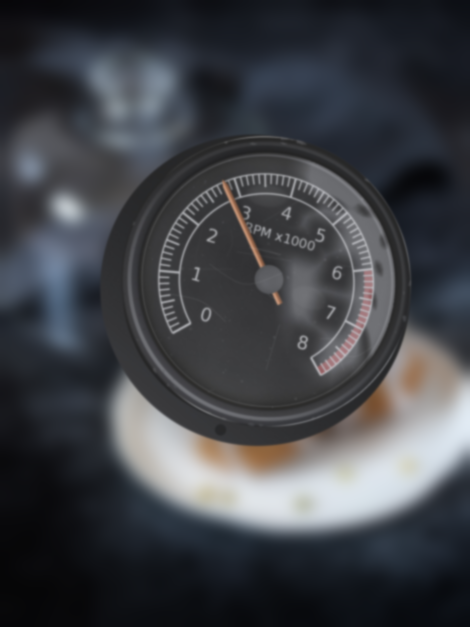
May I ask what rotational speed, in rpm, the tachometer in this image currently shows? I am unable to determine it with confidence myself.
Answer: 2800 rpm
